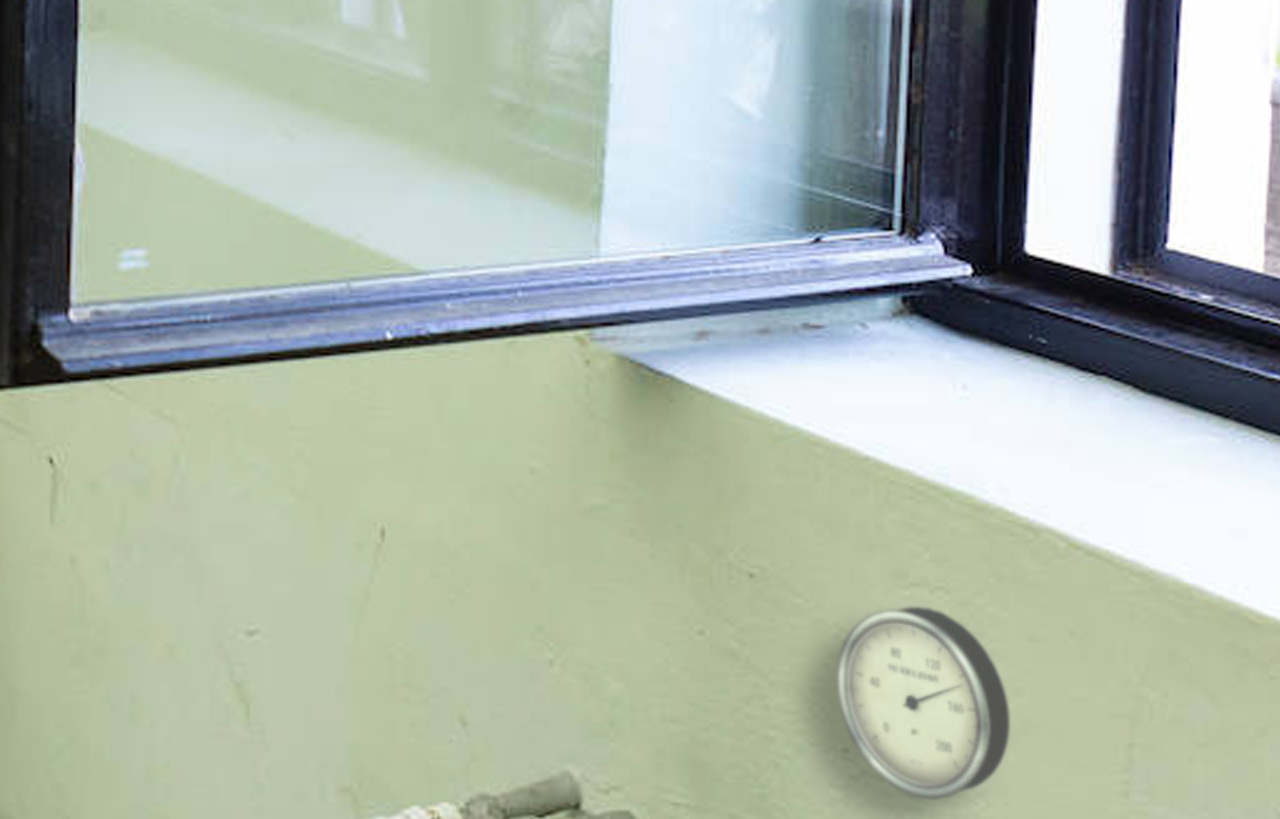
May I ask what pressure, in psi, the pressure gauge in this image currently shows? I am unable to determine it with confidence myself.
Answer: 145 psi
